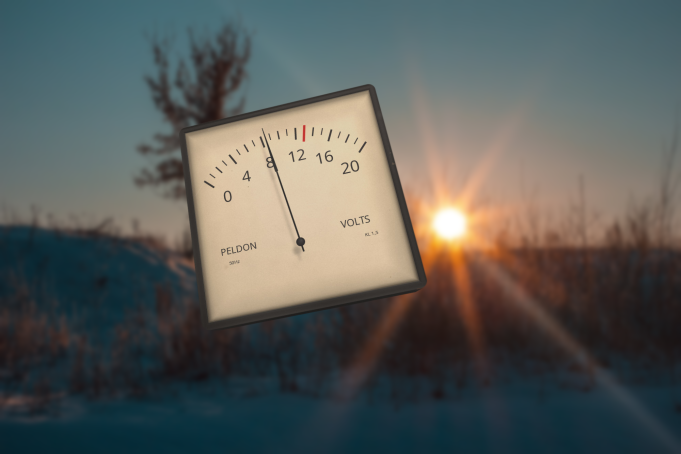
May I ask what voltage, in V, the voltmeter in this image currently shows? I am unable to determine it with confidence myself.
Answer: 8.5 V
